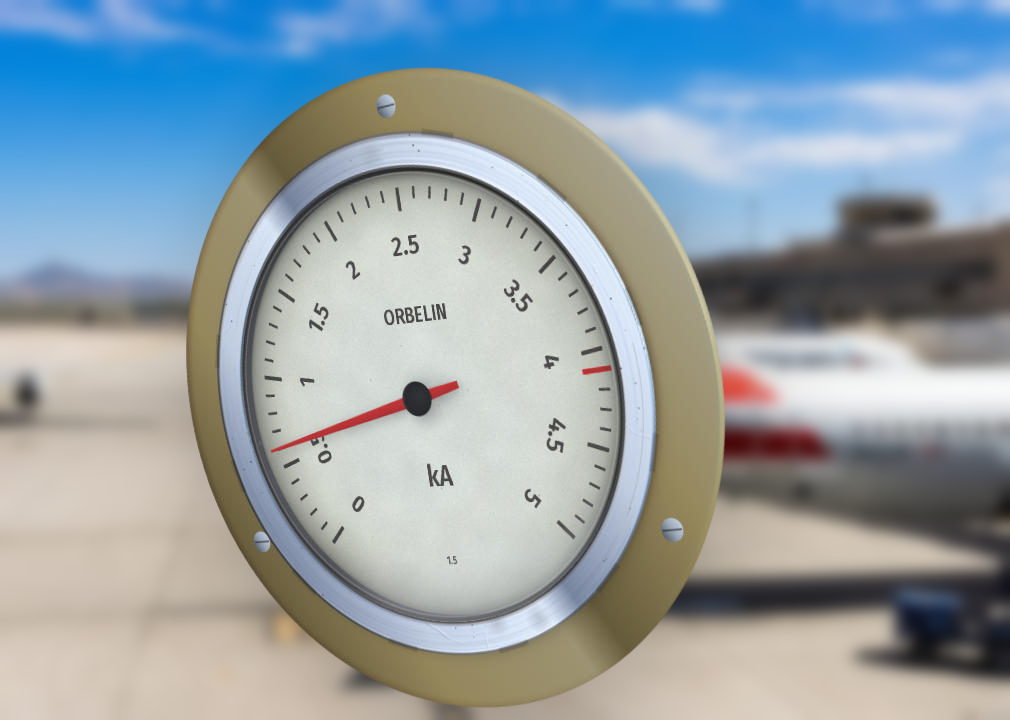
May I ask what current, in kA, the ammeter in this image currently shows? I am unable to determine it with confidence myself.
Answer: 0.6 kA
